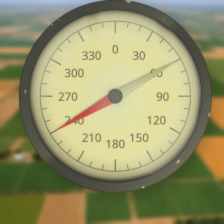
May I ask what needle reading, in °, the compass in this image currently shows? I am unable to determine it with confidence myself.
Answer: 240 °
